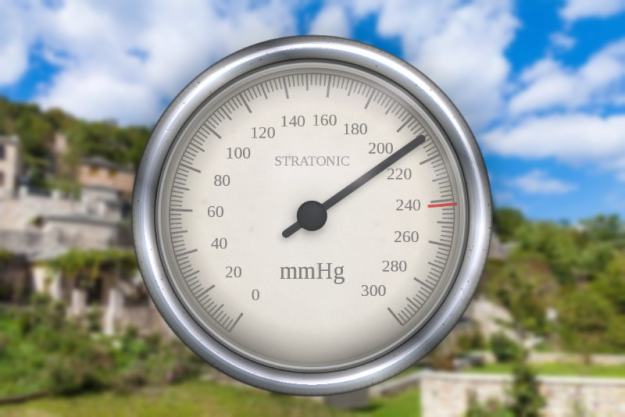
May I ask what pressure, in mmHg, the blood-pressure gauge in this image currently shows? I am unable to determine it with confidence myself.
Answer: 210 mmHg
